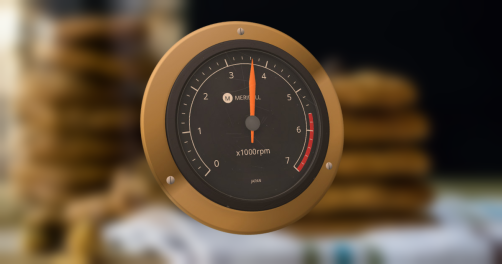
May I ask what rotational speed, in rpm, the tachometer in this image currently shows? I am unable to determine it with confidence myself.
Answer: 3600 rpm
